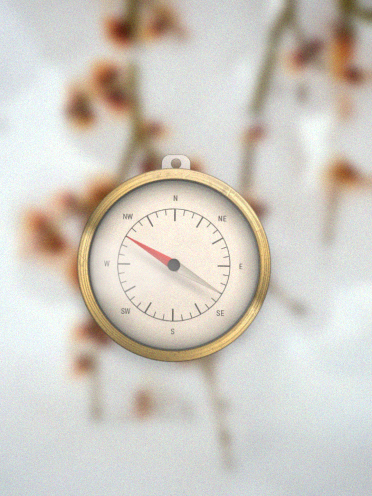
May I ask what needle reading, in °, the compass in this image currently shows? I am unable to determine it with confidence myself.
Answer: 300 °
